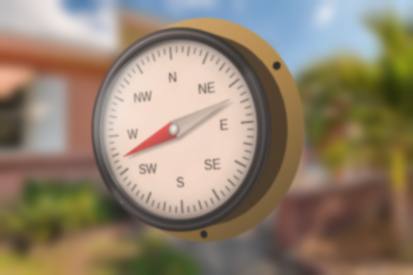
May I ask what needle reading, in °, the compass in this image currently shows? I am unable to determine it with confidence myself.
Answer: 250 °
